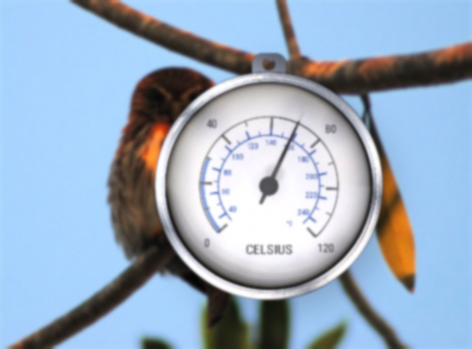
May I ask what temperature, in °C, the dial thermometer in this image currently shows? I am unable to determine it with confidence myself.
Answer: 70 °C
